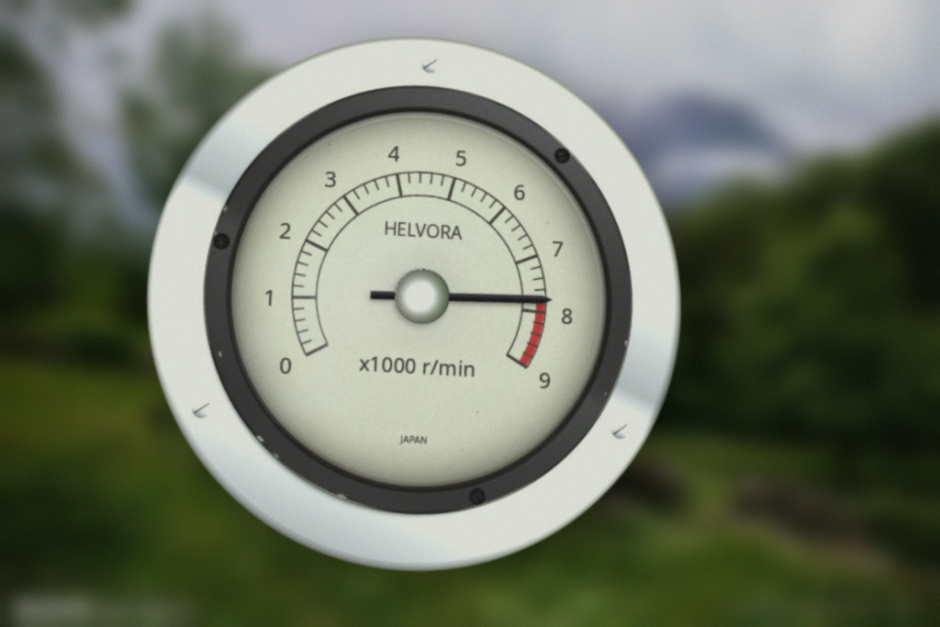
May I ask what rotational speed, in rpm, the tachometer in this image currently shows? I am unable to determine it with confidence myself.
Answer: 7800 rpm
